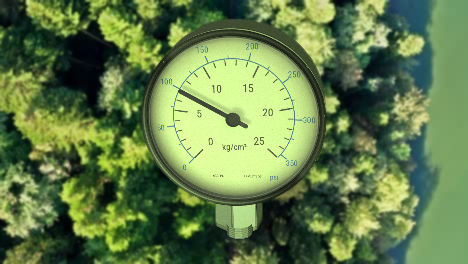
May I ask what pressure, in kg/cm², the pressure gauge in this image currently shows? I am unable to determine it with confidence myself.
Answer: 7 kg/cm²
